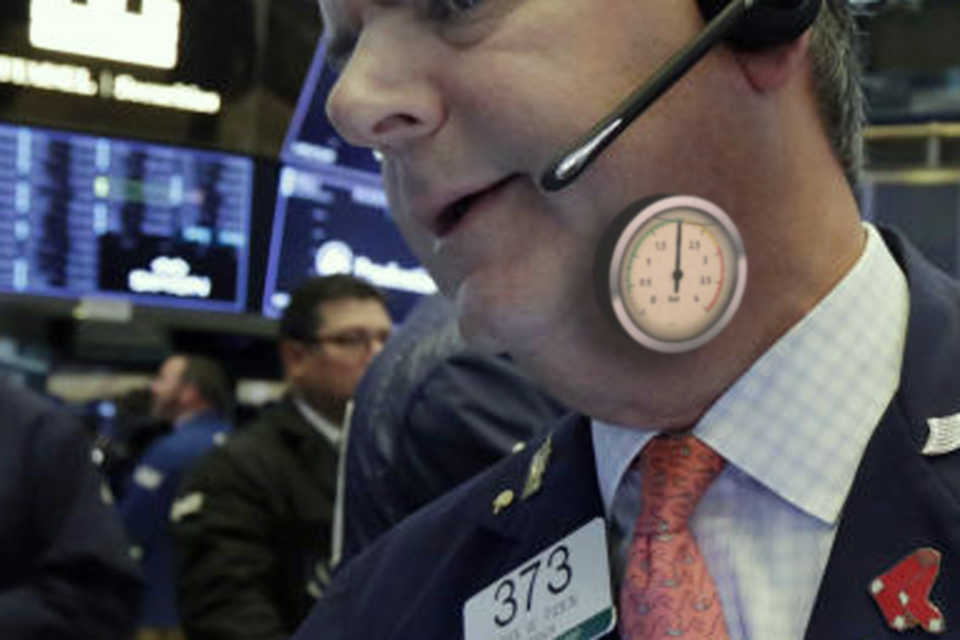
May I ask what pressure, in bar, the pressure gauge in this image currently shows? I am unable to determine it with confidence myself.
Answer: 2 bar
